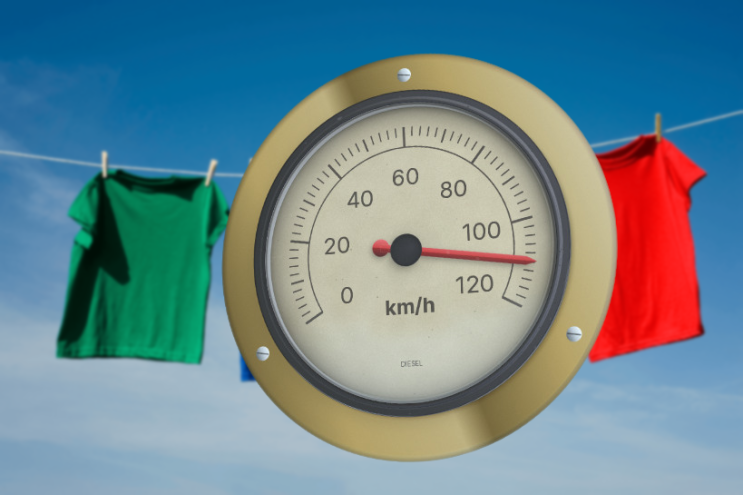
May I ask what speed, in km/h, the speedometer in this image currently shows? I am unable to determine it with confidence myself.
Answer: 110 km/h
